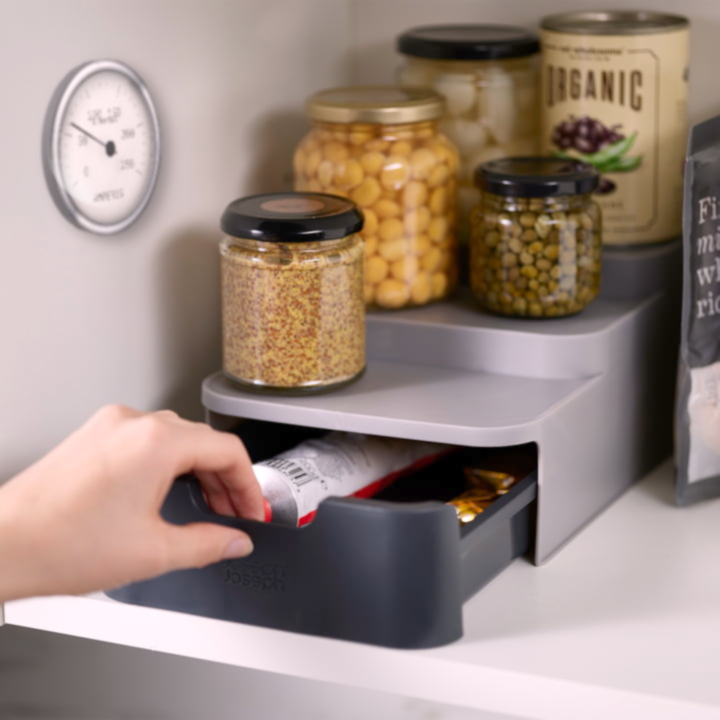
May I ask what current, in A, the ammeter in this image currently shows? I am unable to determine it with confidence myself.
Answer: 60 A
